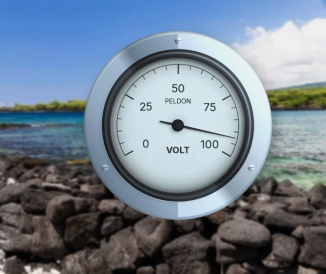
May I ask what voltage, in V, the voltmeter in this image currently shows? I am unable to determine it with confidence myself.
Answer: 92.5 V
